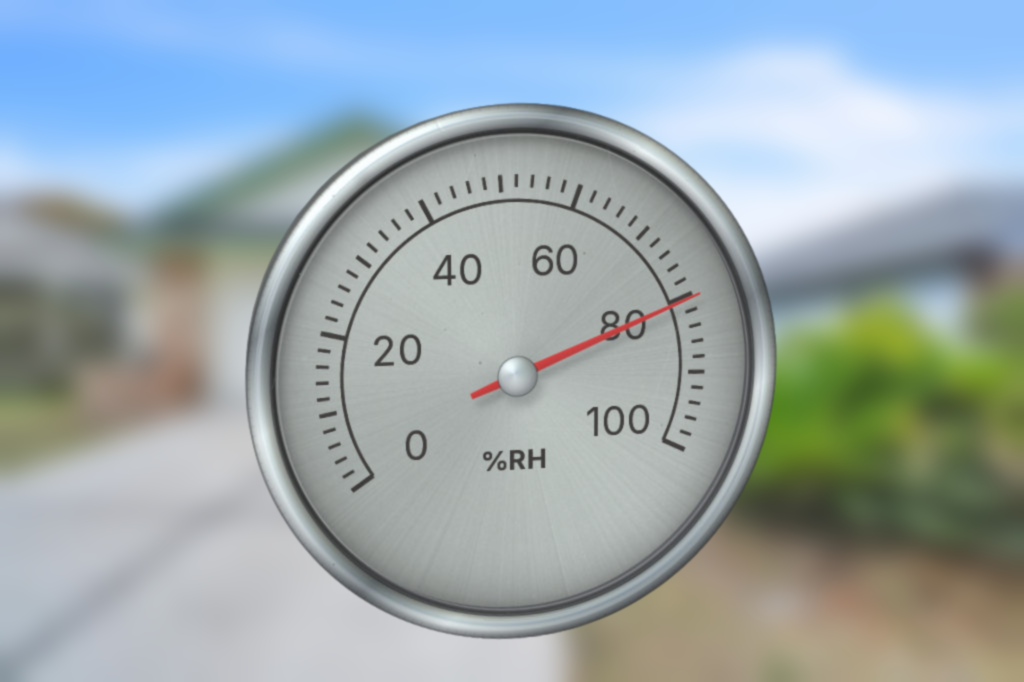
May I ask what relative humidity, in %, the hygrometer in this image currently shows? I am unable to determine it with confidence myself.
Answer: 80 %
